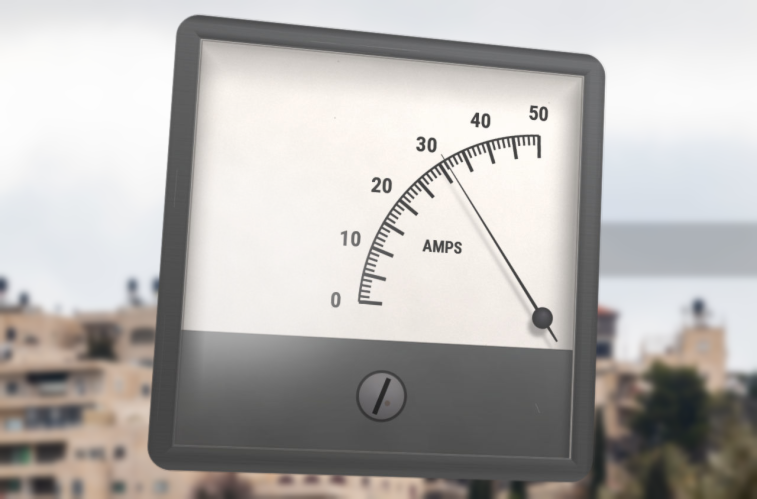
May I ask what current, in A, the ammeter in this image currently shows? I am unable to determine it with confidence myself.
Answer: 31 A
